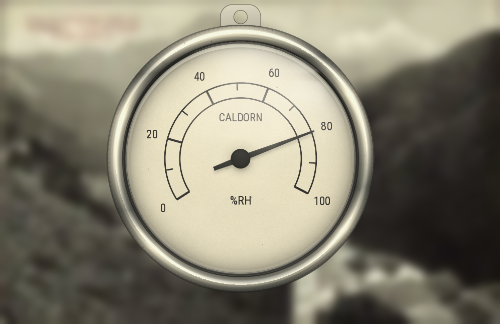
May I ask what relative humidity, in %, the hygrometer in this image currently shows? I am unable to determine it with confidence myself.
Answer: 80 %
